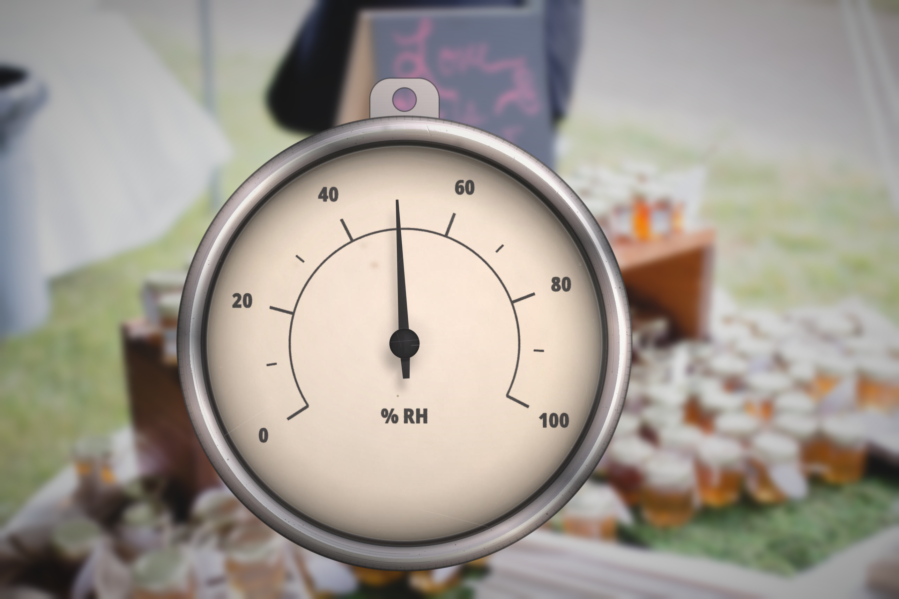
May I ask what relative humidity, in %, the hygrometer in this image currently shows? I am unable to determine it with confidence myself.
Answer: 50 %
